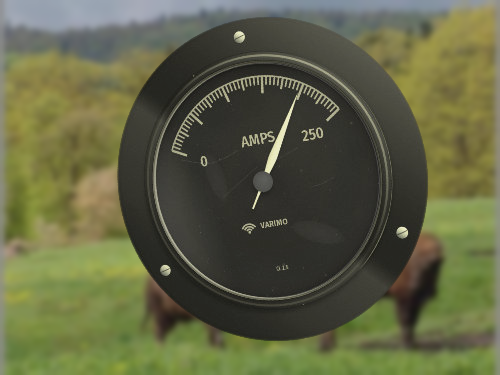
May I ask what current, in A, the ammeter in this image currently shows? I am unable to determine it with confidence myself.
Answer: 200 A
